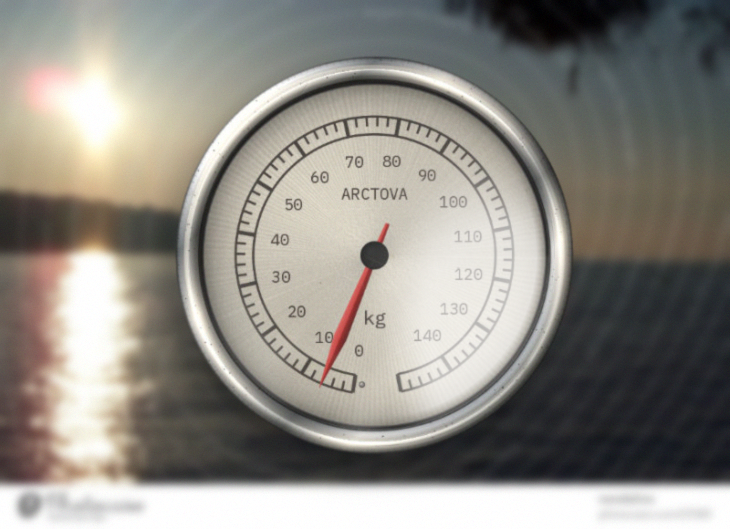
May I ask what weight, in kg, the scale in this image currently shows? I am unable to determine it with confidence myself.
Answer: 6 kg
